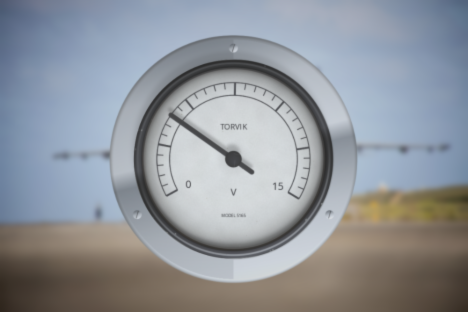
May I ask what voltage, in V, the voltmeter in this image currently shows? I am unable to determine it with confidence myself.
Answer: 4 V
